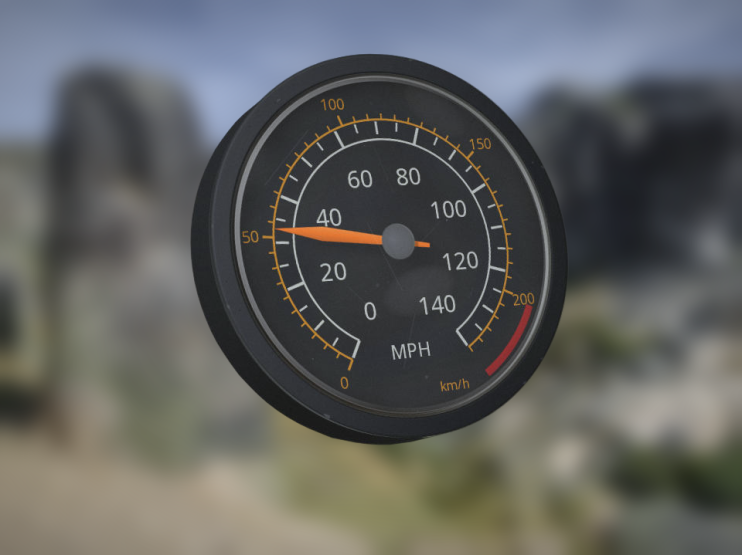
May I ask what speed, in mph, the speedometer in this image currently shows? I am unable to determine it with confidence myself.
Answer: 32.5 mph
